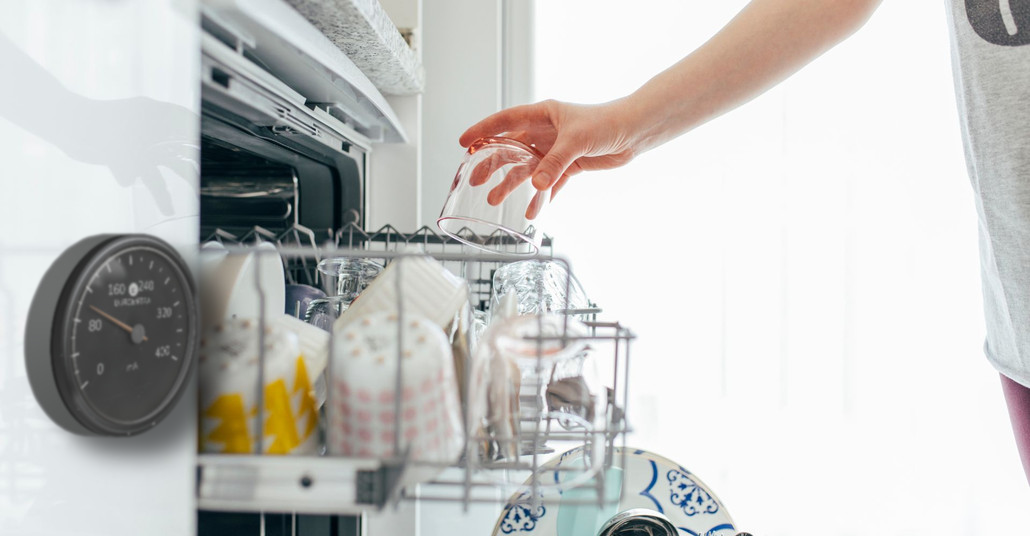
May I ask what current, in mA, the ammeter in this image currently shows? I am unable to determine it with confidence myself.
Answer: 100 mA
